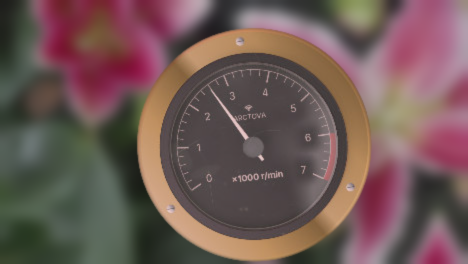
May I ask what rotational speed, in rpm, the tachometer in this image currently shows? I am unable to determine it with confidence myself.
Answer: 2600 rpm
